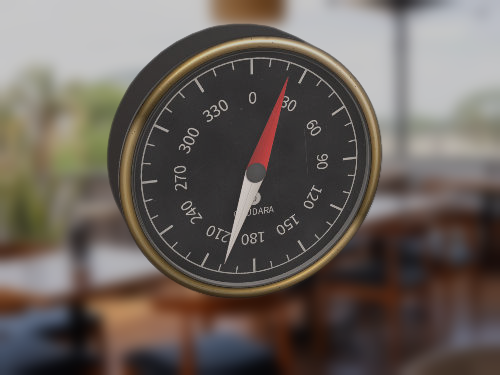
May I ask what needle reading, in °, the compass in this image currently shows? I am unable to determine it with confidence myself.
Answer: 20 °
